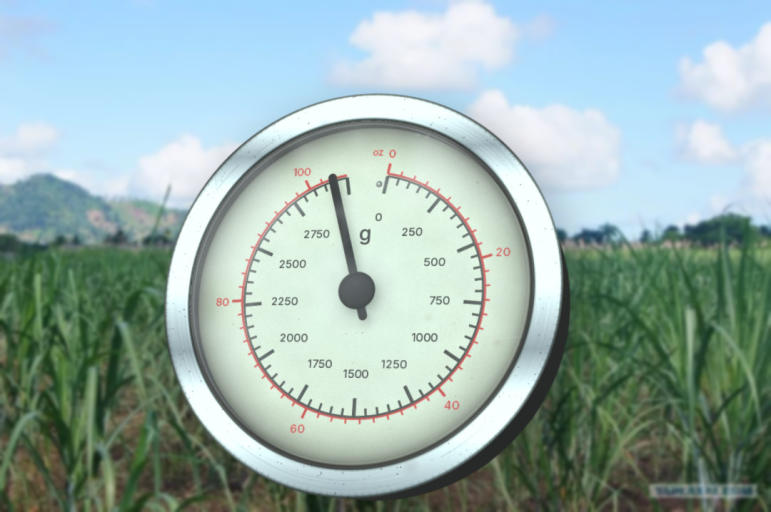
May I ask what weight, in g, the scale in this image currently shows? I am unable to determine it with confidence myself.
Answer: 2950 g
